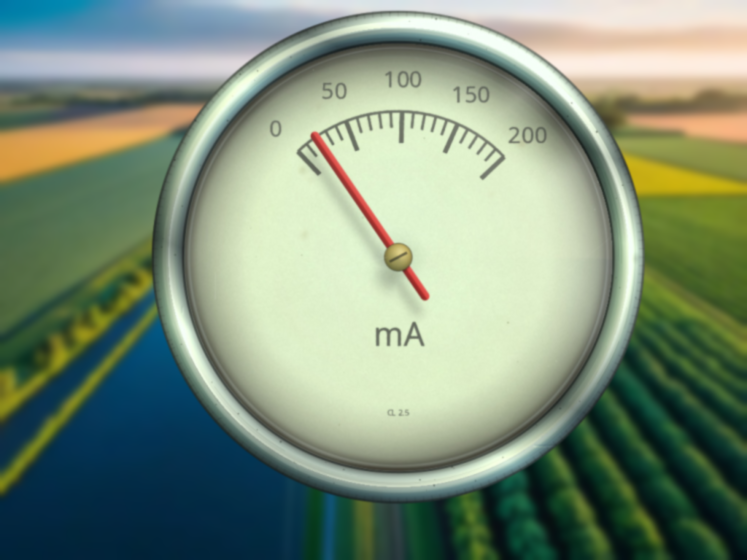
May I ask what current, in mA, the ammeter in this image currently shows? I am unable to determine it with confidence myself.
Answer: 20 mA
